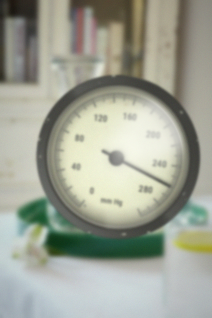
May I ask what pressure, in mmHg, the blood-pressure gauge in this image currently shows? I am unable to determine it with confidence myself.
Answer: 260 mmHg
